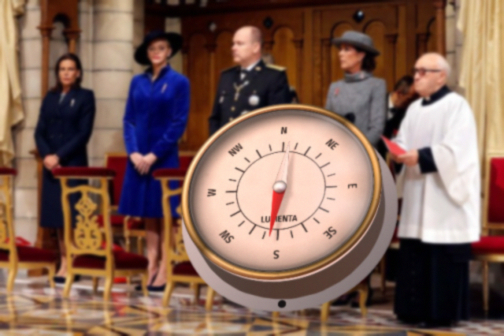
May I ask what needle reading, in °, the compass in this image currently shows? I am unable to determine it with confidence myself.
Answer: 187.5 °
